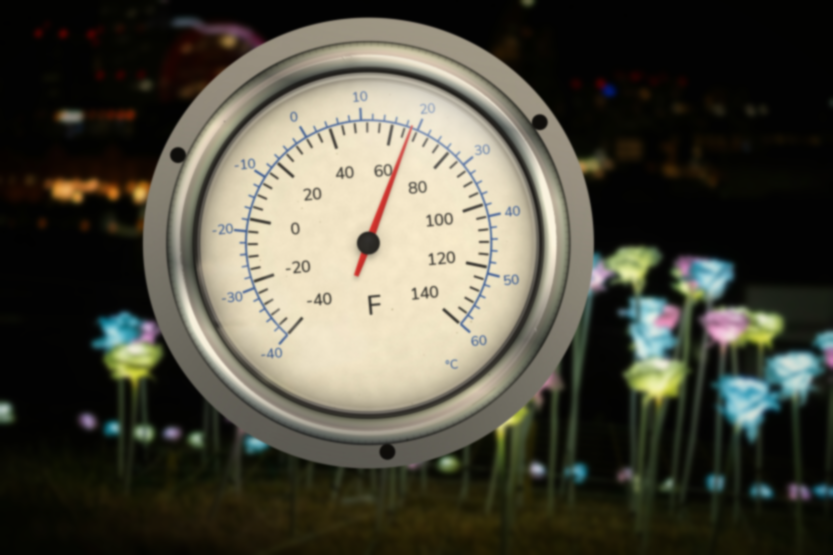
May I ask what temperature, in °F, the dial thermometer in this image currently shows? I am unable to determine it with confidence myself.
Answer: 66 °F
